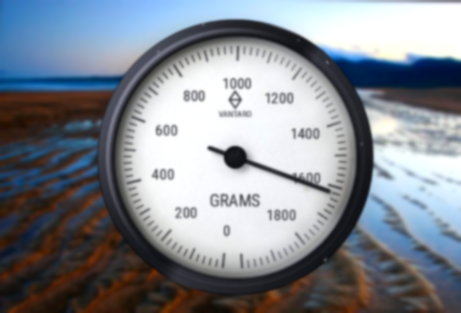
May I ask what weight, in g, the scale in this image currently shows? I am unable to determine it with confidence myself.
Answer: 1620 g
